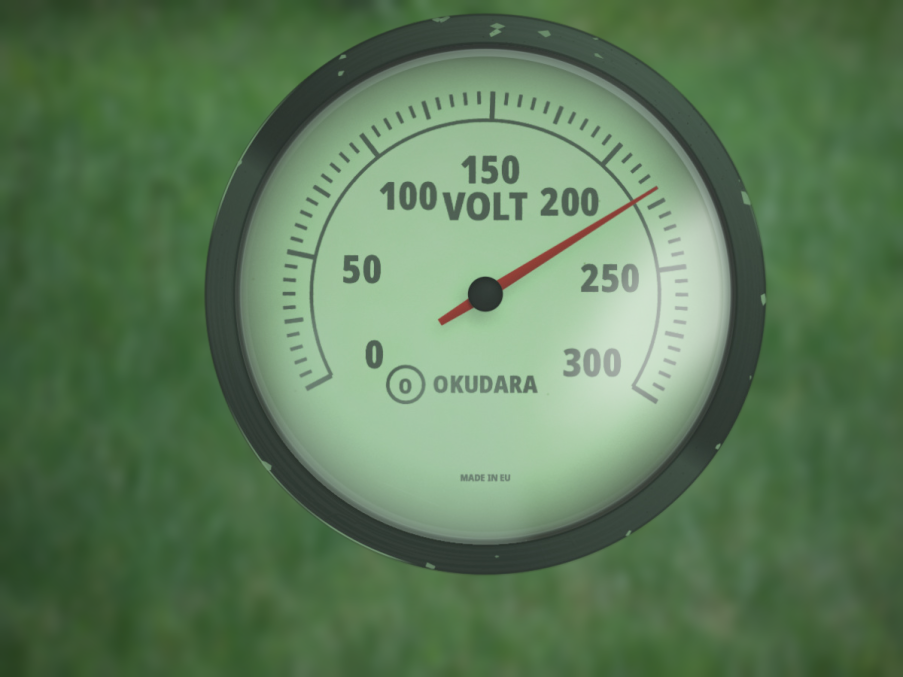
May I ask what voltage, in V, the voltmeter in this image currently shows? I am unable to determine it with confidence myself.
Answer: 220 V
